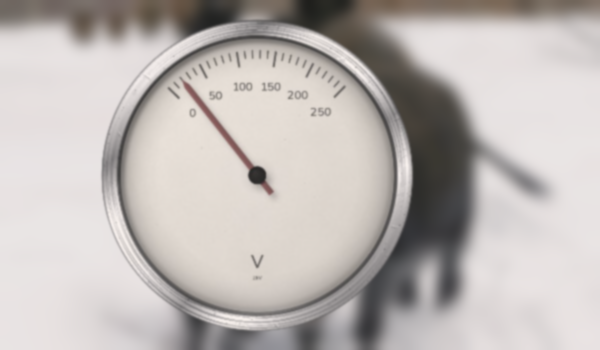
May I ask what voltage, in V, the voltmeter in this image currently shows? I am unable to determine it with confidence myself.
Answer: 20 V
